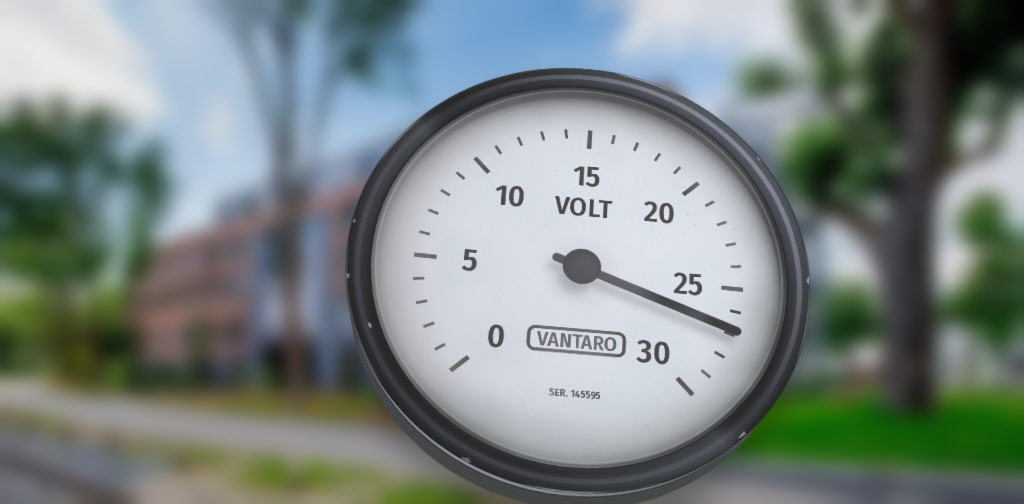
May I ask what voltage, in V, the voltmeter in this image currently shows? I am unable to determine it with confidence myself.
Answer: 27 V
